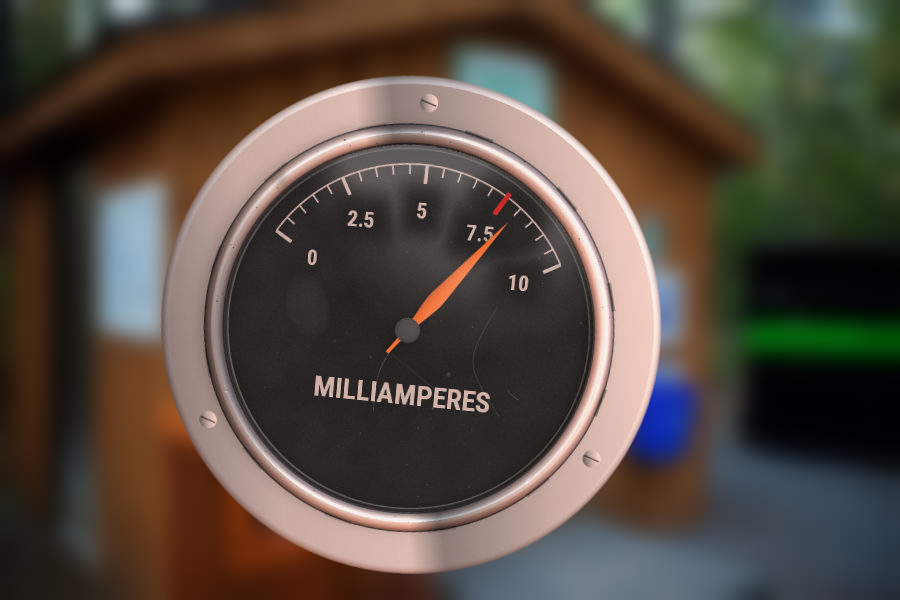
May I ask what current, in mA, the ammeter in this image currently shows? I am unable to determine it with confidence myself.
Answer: 8 mA
